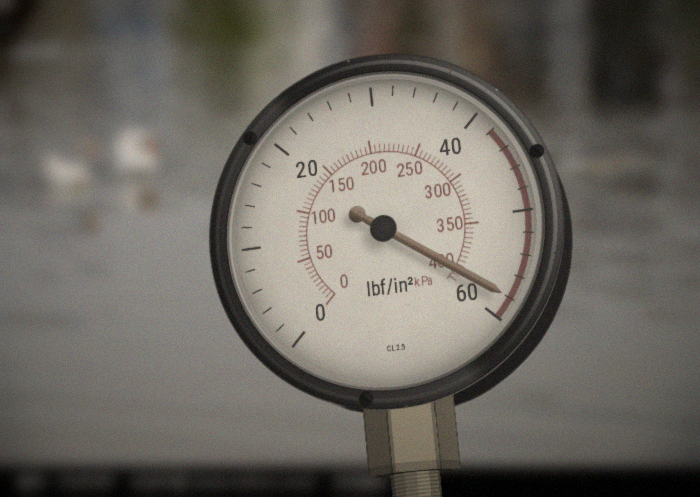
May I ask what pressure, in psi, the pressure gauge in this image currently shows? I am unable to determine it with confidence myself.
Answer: 58 psi
